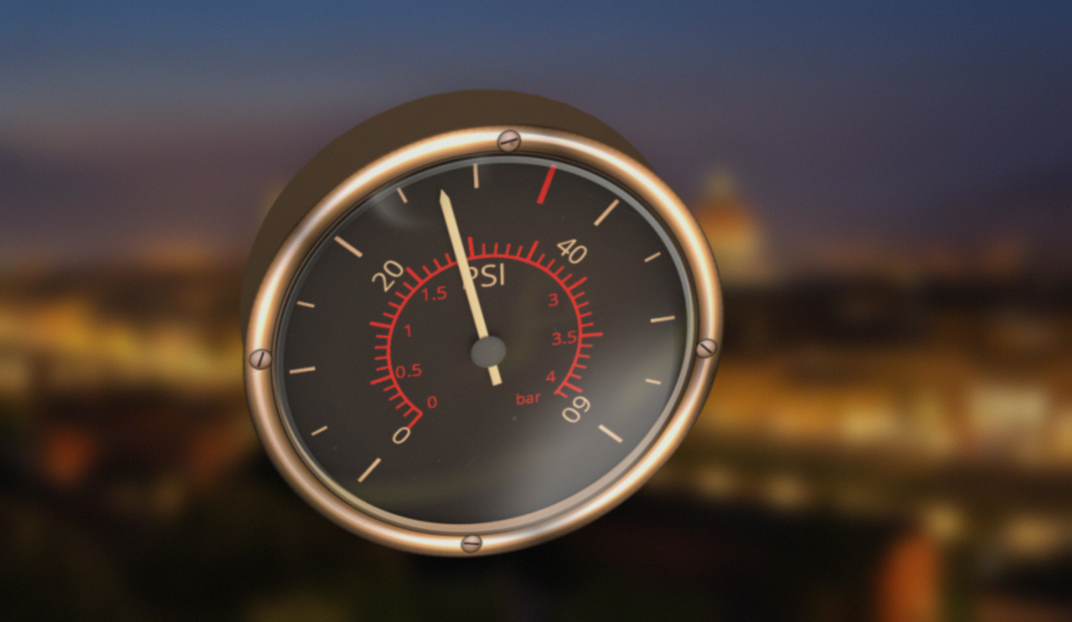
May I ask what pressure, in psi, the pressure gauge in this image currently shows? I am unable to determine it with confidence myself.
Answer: 27.5 psi
